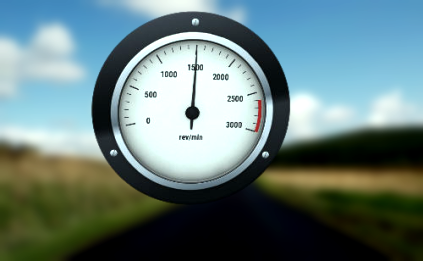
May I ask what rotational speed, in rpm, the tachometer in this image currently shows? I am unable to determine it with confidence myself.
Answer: 1500 rpm
